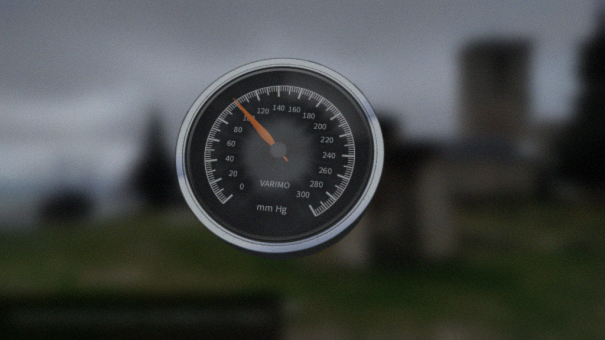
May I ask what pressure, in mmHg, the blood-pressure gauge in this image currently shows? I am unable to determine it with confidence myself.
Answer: 100 mmHg
